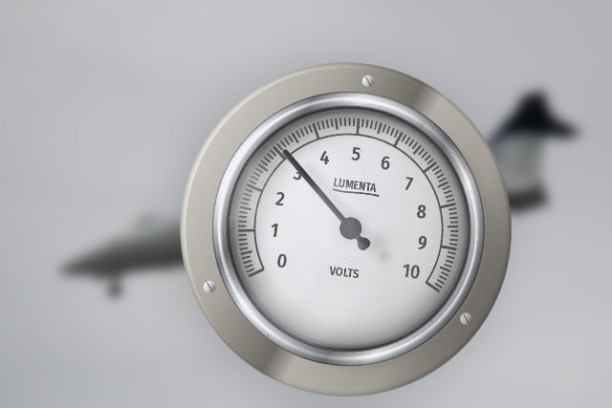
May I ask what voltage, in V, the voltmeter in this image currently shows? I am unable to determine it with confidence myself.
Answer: 3.1 V
